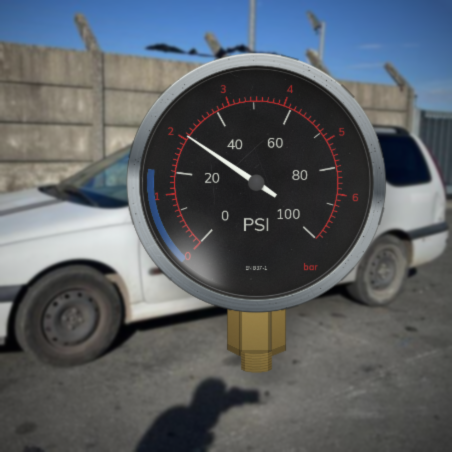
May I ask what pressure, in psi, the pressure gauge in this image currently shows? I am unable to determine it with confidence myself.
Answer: 30 psi
